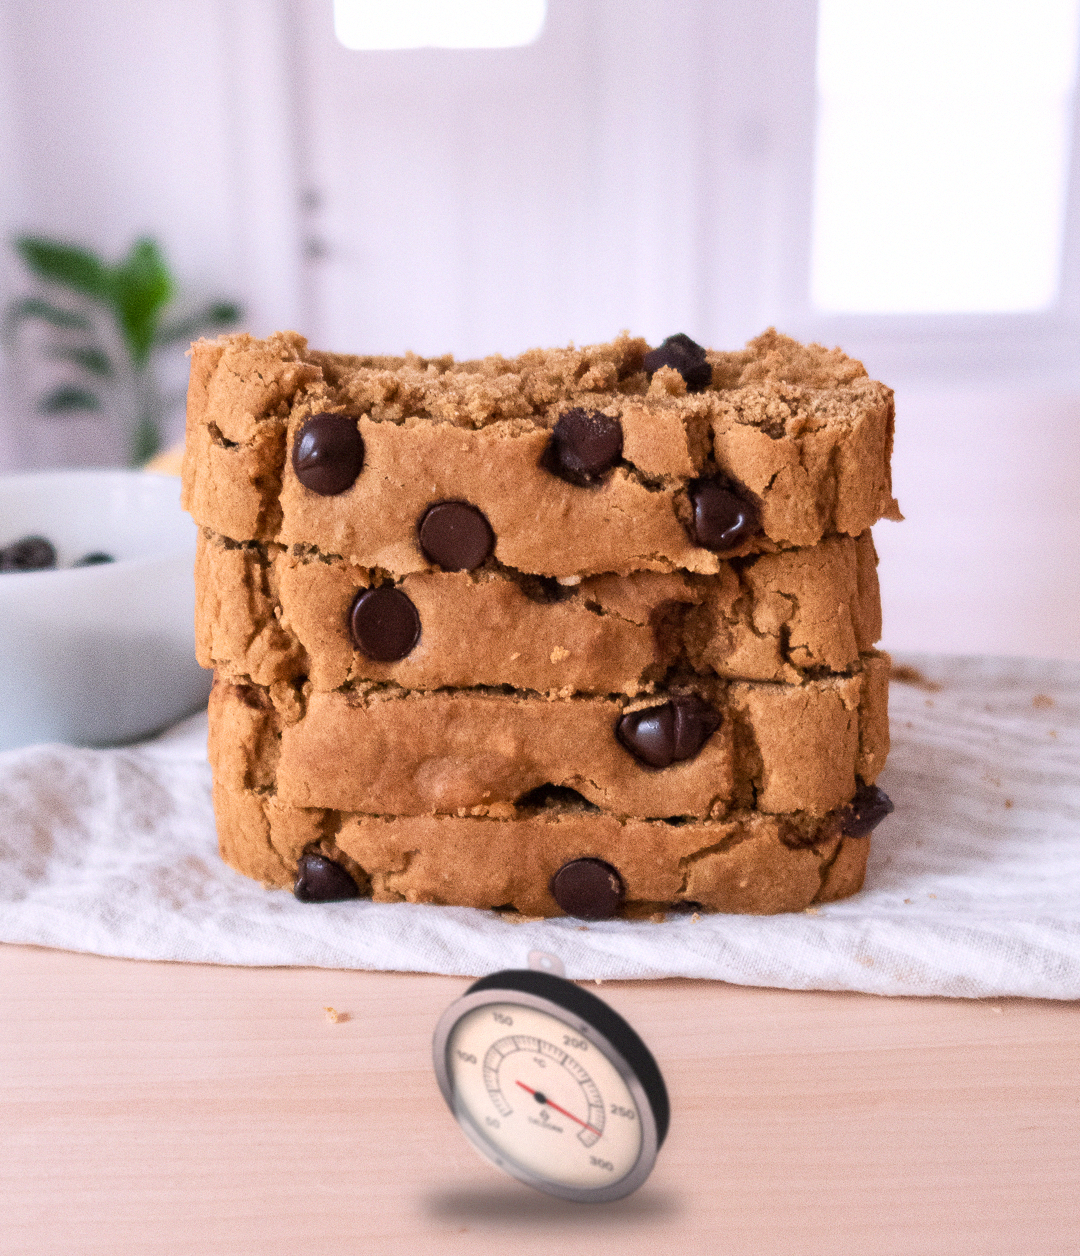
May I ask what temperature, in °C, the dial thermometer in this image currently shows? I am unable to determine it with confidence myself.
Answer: 275 °C
